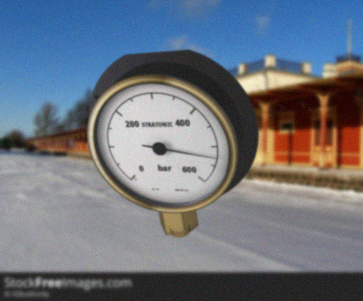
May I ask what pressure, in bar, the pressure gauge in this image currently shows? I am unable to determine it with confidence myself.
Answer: 525 bar
